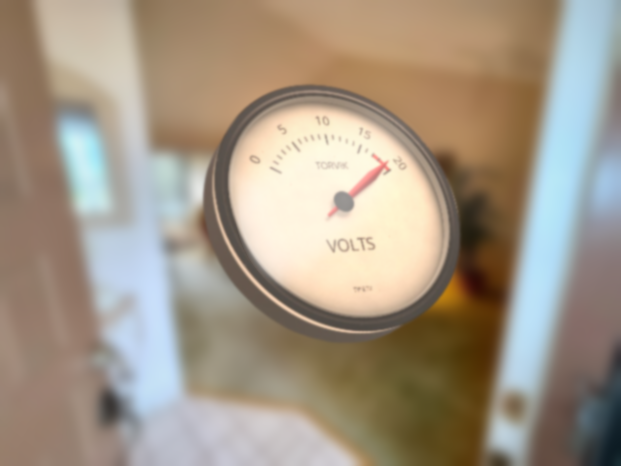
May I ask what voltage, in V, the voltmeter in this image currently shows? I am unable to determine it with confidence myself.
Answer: 19 V
